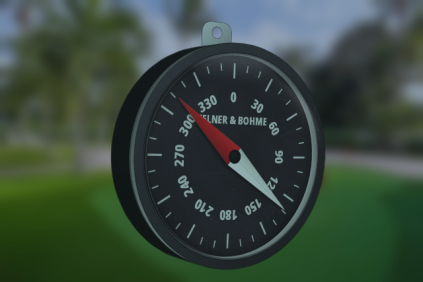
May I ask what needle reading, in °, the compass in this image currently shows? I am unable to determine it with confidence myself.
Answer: 310 °
